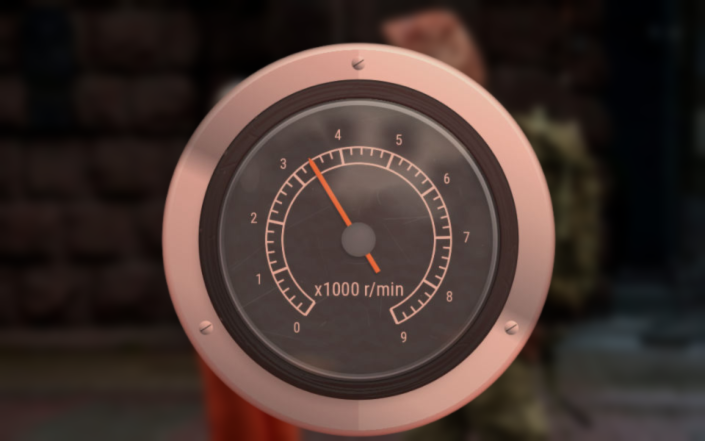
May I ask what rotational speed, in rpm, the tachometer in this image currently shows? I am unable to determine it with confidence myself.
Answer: 3400 rpm
